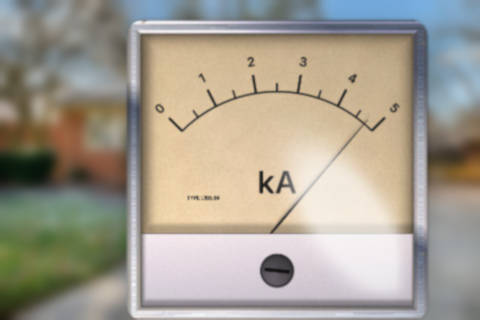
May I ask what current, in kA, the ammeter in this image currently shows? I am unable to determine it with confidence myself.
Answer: 4.75 kA
